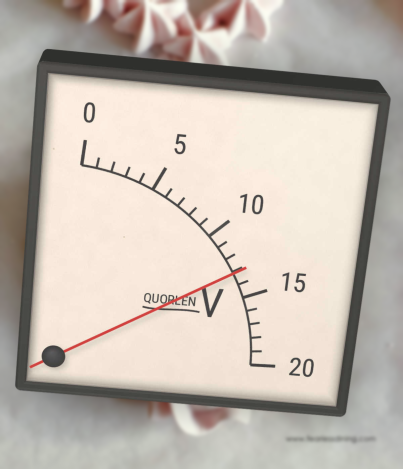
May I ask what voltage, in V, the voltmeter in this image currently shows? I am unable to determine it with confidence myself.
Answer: 13 V
